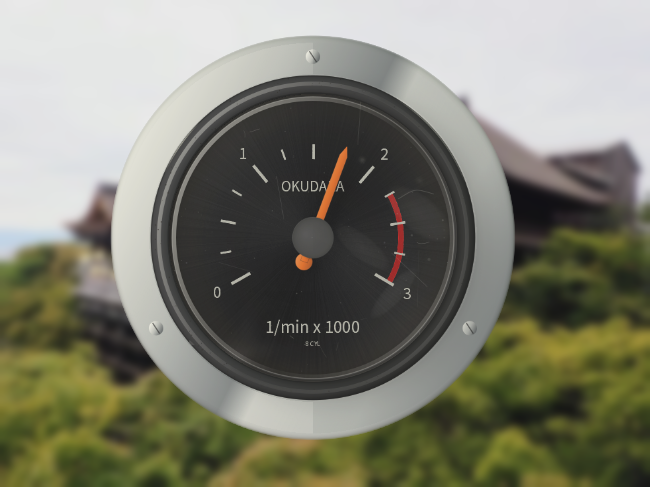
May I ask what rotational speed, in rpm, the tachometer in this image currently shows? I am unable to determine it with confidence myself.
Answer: 1750 rpm
